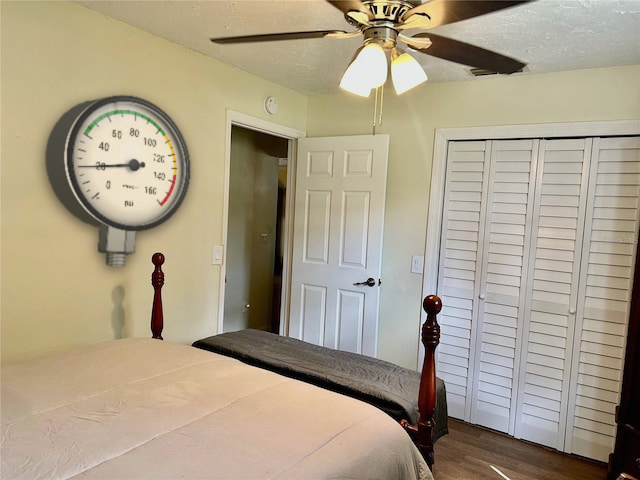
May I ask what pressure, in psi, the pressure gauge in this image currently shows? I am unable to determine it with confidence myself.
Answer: 20 psi
